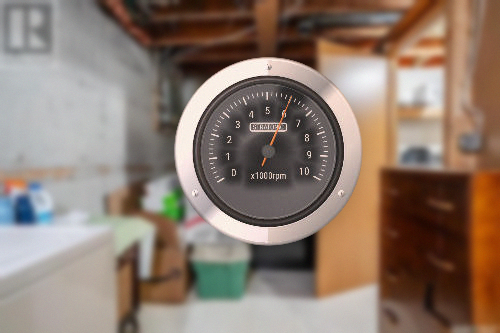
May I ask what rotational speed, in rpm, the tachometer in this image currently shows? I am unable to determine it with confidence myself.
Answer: 6000 rpm
